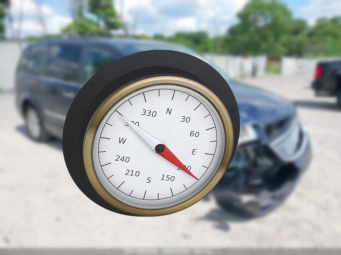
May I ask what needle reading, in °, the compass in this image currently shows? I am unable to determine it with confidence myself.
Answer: 120 °
